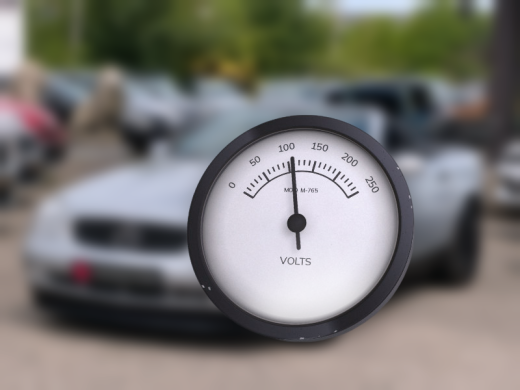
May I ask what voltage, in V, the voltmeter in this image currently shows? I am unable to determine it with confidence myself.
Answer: 110 V
